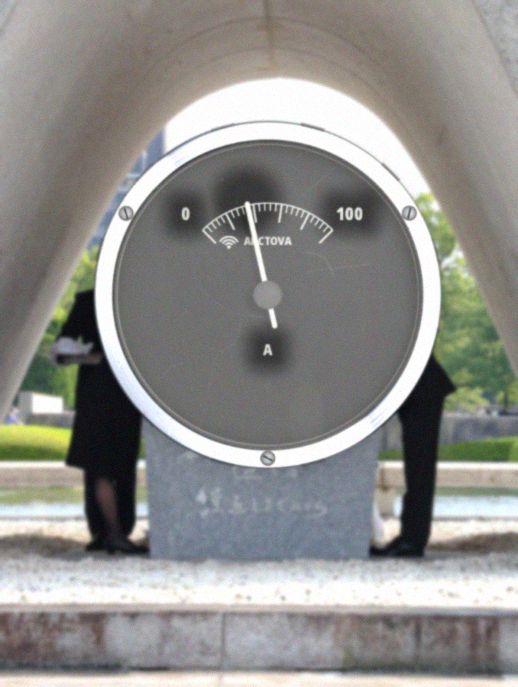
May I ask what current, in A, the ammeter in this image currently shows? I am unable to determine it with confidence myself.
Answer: 36 A
